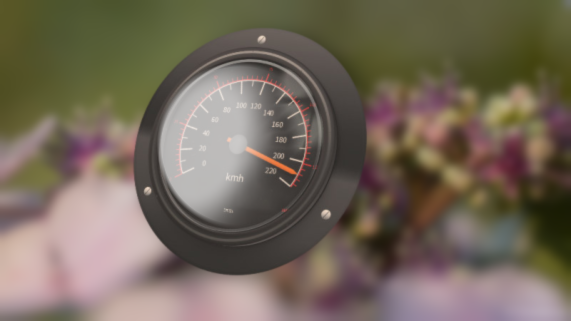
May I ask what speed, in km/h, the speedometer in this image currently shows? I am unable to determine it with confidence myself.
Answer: 210 km/h
